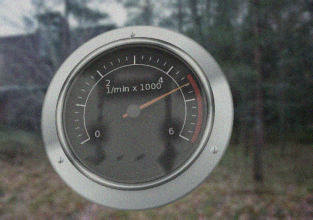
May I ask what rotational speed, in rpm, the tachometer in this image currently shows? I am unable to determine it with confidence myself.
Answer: 4600 rpm
